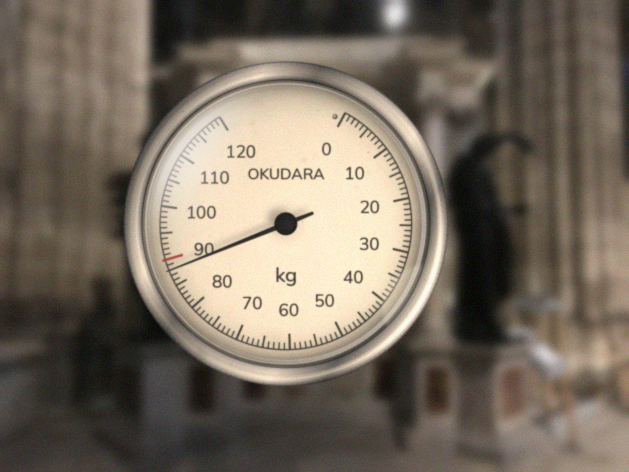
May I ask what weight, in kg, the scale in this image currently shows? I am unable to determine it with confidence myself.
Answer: 88 kg
